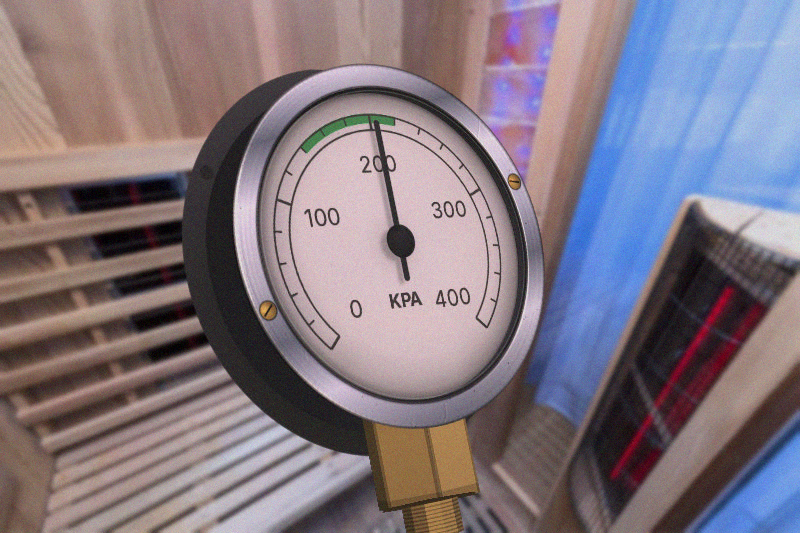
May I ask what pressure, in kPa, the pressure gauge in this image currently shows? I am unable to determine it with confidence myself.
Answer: 200 kPa
